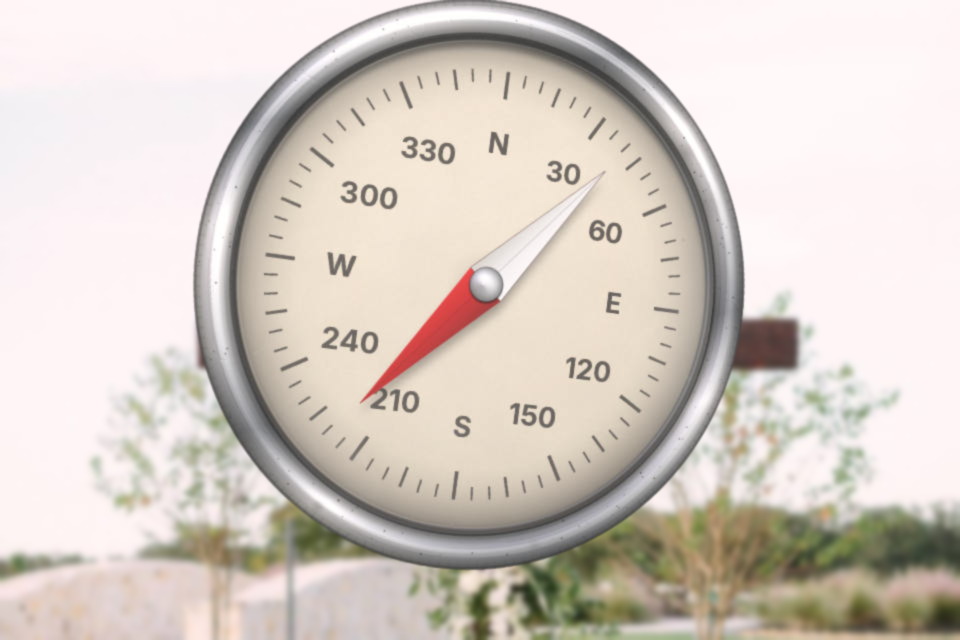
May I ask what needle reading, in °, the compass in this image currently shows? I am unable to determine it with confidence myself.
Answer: 220 °
